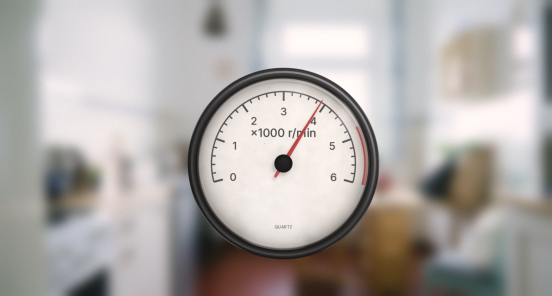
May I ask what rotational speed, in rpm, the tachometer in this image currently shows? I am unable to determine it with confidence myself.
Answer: 3900 rpm
